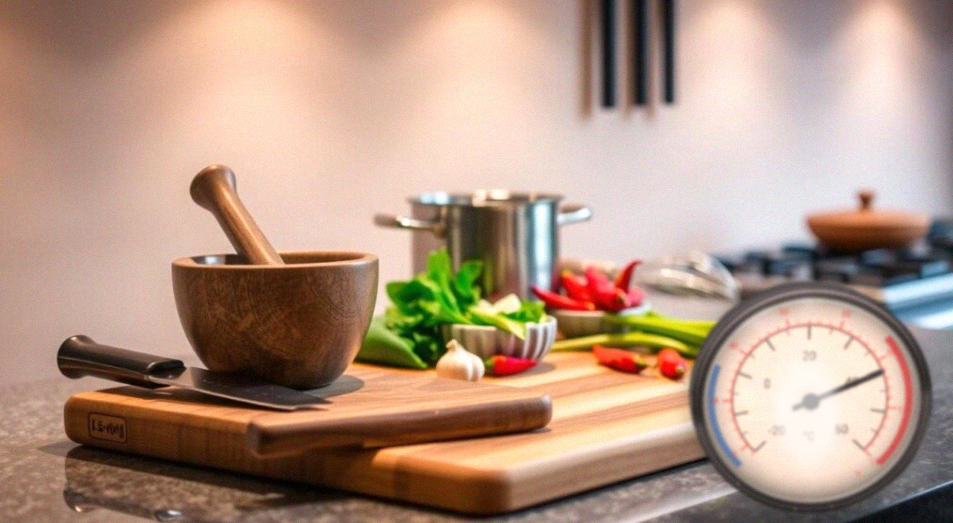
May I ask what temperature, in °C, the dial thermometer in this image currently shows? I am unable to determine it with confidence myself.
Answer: 40 °C
